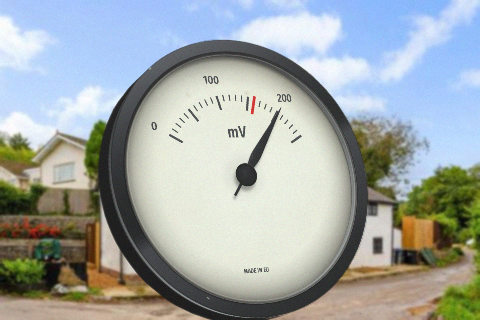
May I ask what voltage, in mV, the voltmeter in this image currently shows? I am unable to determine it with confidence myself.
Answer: 200 mV
